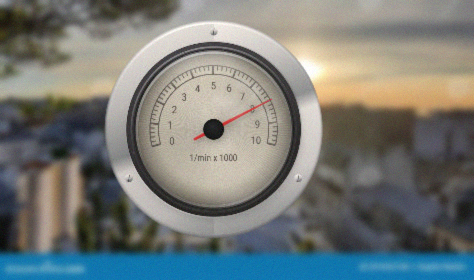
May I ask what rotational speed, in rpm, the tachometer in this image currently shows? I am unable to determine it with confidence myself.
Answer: 8000 rpm
